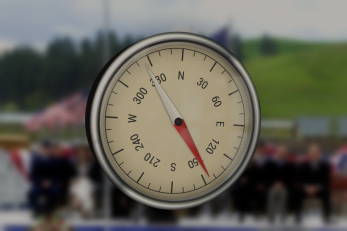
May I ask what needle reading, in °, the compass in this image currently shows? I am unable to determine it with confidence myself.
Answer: 145 °
